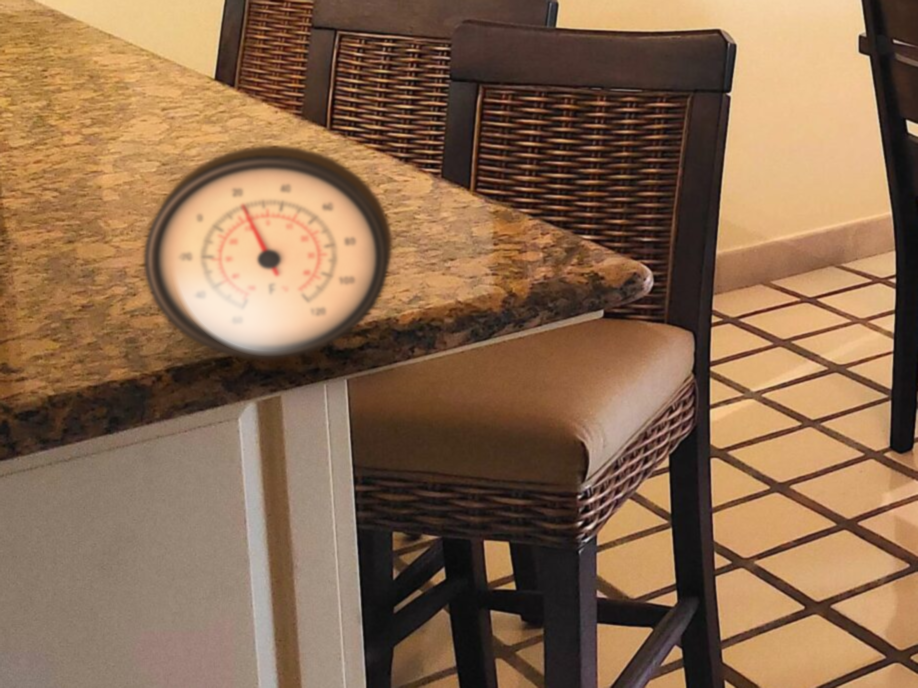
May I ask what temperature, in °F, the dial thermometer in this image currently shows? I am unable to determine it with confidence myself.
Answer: 20 °F
